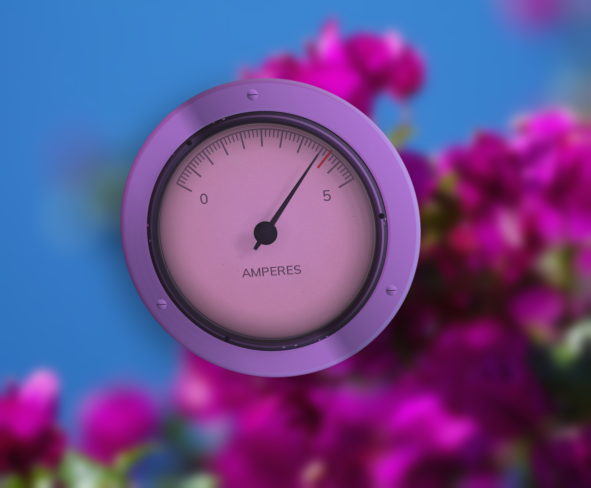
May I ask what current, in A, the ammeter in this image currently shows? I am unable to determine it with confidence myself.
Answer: 4 A
